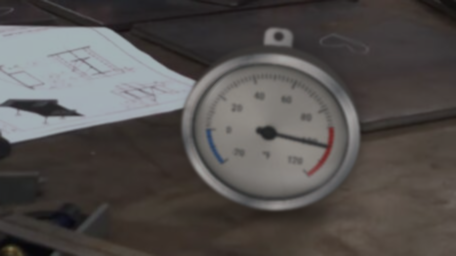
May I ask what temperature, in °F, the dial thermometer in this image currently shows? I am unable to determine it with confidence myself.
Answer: 100 °F
